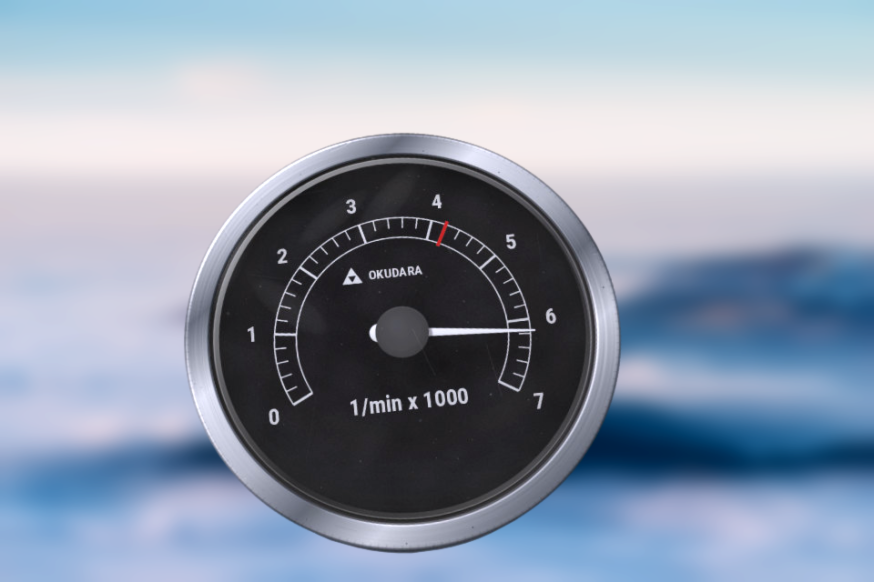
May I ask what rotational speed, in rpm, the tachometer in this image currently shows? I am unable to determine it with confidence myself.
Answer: 6200 rpm
